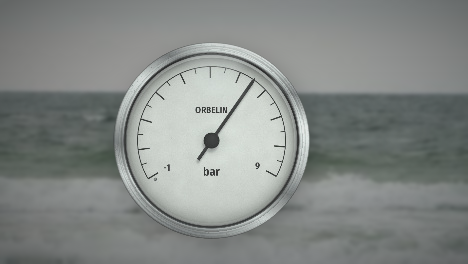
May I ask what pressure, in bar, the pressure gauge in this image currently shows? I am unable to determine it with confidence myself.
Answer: 5.5 bar
